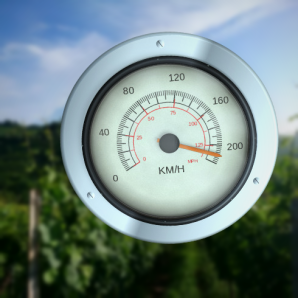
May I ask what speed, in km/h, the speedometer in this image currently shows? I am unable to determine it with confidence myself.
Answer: 210 km/h
